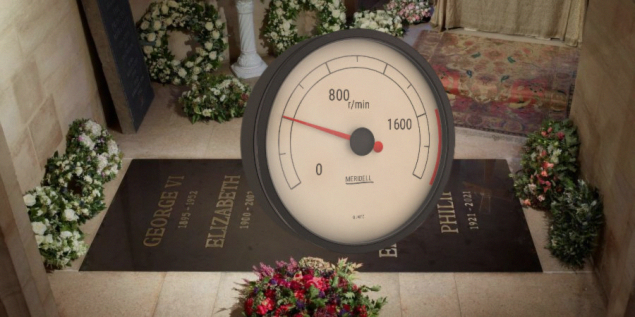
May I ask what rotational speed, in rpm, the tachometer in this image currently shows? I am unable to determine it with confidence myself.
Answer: 400 rpm
